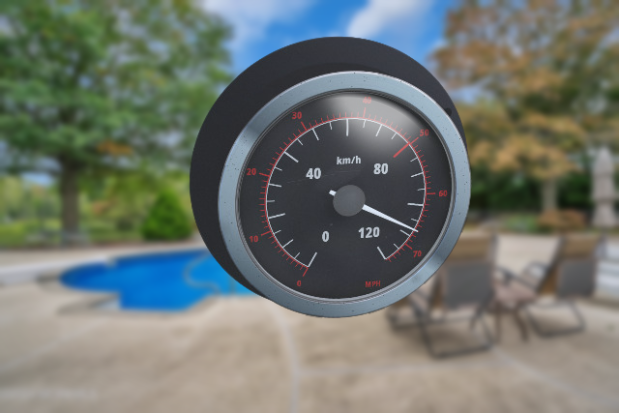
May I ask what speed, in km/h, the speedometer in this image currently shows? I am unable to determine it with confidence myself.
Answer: 107.5 km/h
